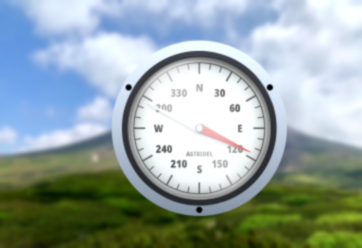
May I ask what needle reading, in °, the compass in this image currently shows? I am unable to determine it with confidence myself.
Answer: 115 °
